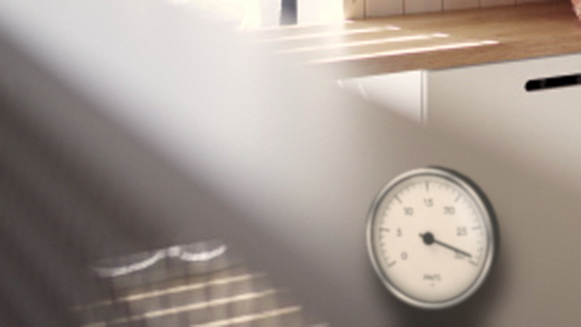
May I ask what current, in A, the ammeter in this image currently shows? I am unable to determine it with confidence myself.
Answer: 29 A
